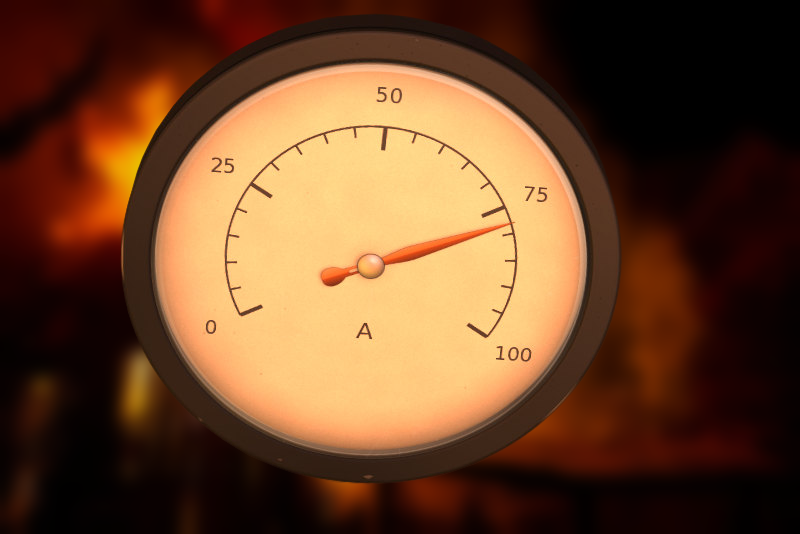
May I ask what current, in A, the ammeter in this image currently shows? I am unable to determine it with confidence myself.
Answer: 77.5 A
